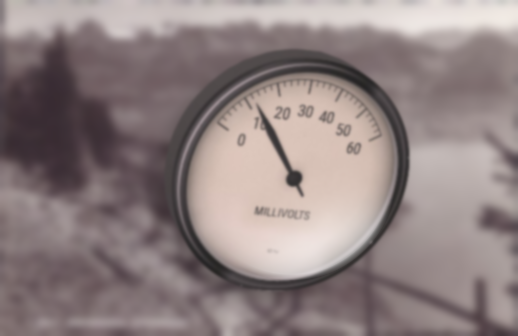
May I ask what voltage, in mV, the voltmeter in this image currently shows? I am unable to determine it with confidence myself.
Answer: 12 mV
